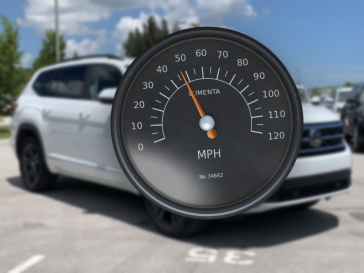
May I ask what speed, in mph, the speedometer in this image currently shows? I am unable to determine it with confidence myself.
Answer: 47.5 mph
